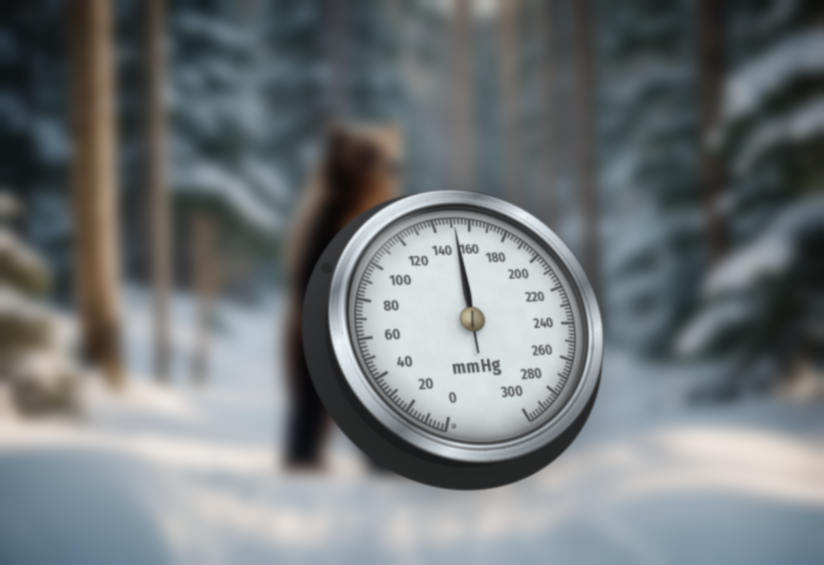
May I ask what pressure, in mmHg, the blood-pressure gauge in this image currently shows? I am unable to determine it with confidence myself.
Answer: 150 mmHg
